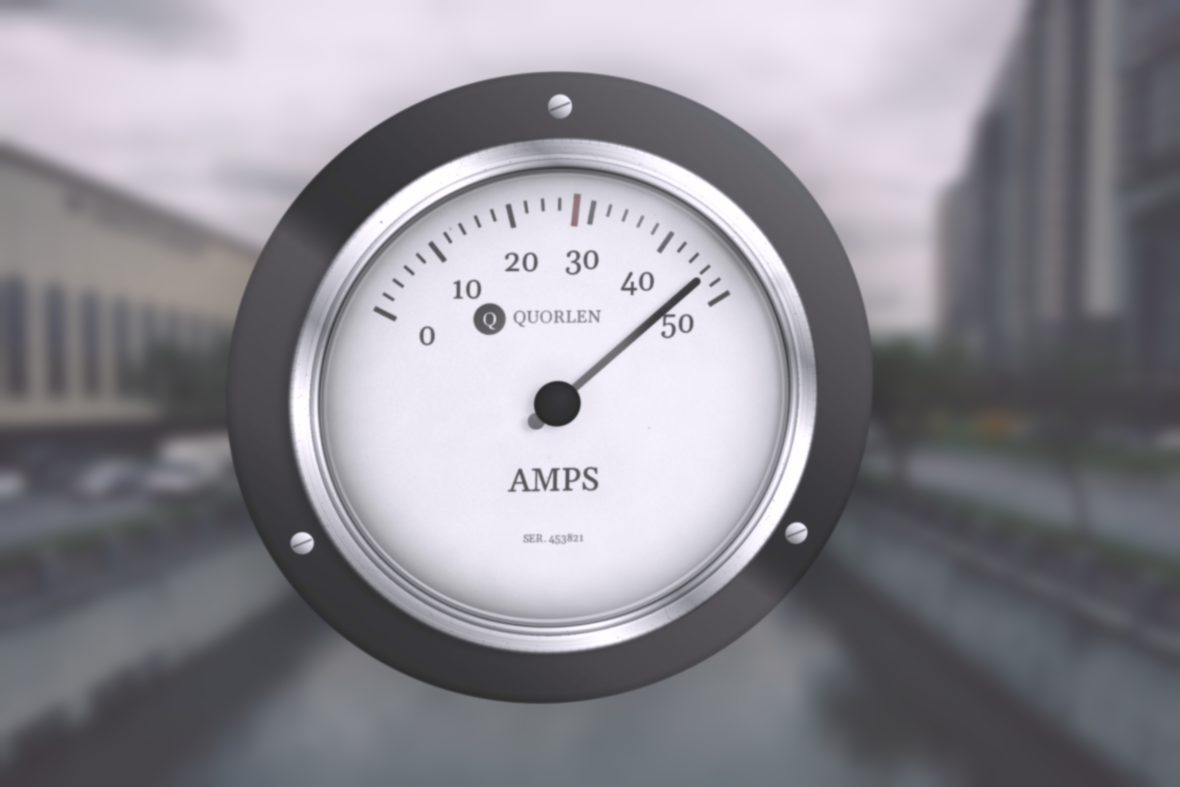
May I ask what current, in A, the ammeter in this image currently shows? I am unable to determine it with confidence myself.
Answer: 46 A
